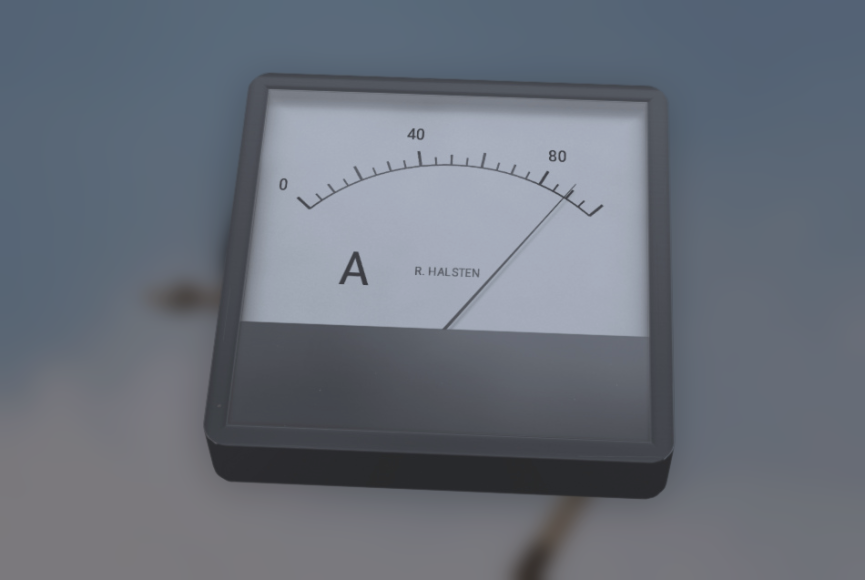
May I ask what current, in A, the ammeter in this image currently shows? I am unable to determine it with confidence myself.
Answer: 90 A
